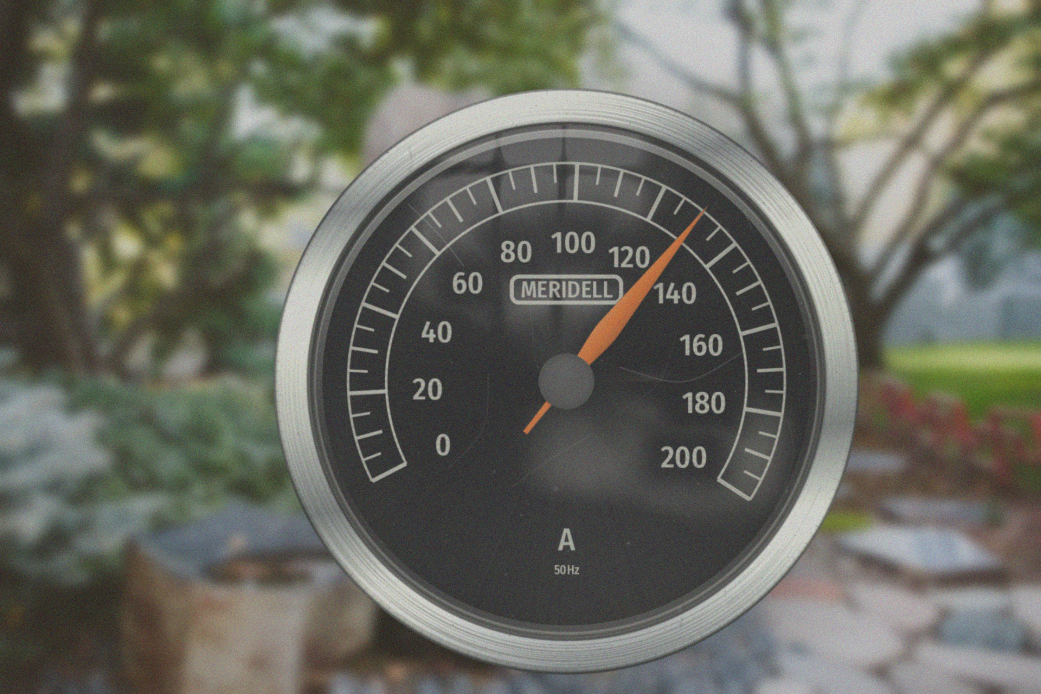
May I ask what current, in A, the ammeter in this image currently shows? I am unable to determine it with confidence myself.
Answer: 130 A
